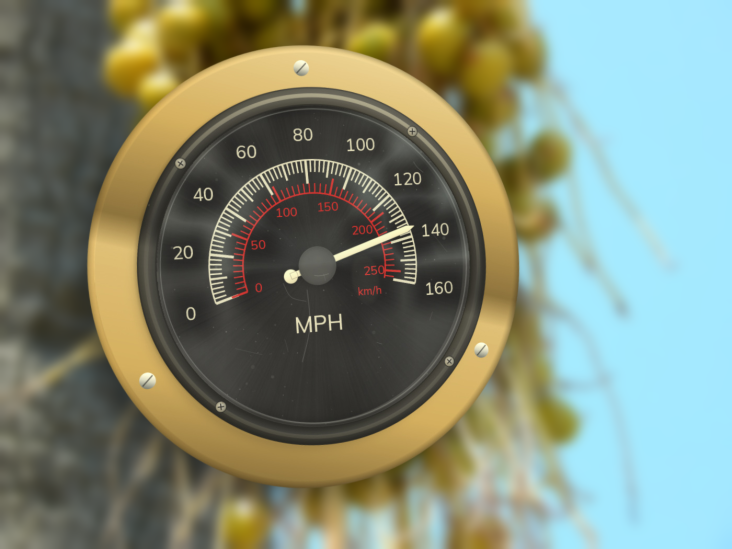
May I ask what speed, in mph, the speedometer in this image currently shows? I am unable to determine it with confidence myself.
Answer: 136 mph
